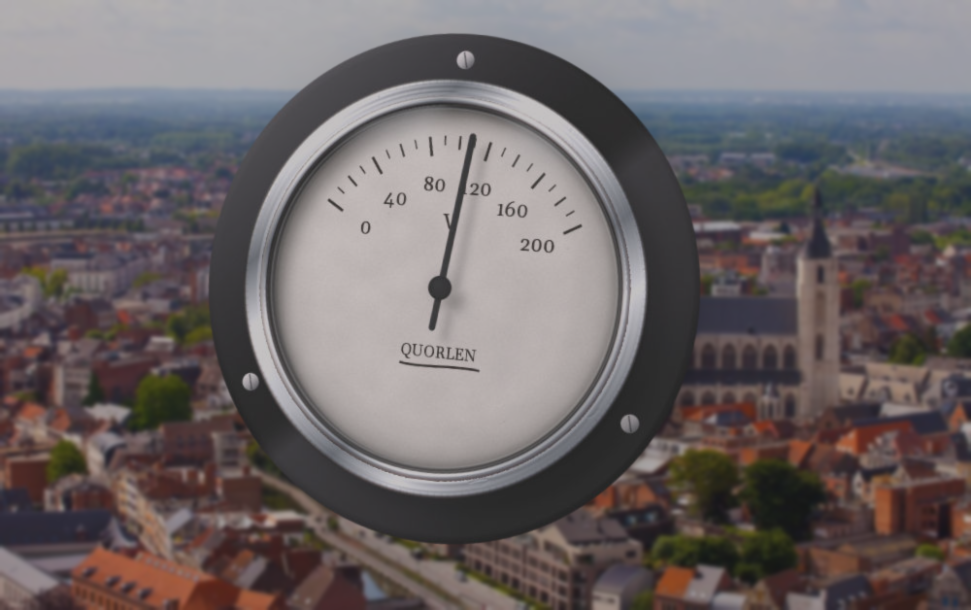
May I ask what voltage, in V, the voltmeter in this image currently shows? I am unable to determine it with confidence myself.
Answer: 110 V
